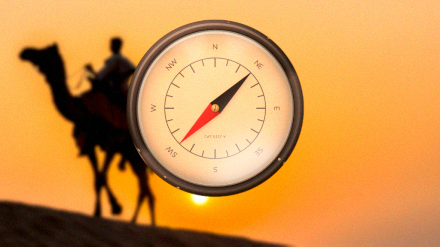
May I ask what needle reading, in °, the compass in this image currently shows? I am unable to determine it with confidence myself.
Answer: 225 °
